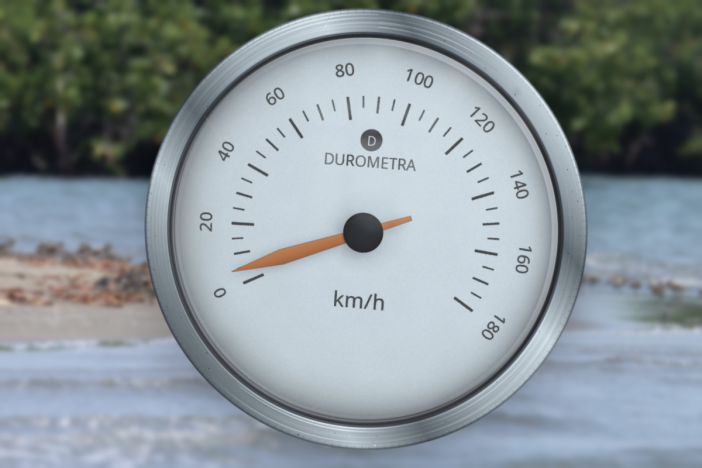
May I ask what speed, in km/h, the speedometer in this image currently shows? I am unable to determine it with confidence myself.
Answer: 5 km/h
